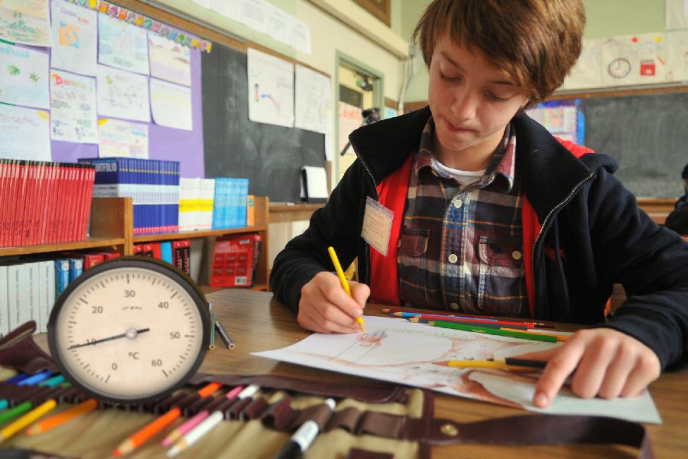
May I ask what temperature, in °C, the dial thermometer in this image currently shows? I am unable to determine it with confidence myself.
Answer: 10 °C
